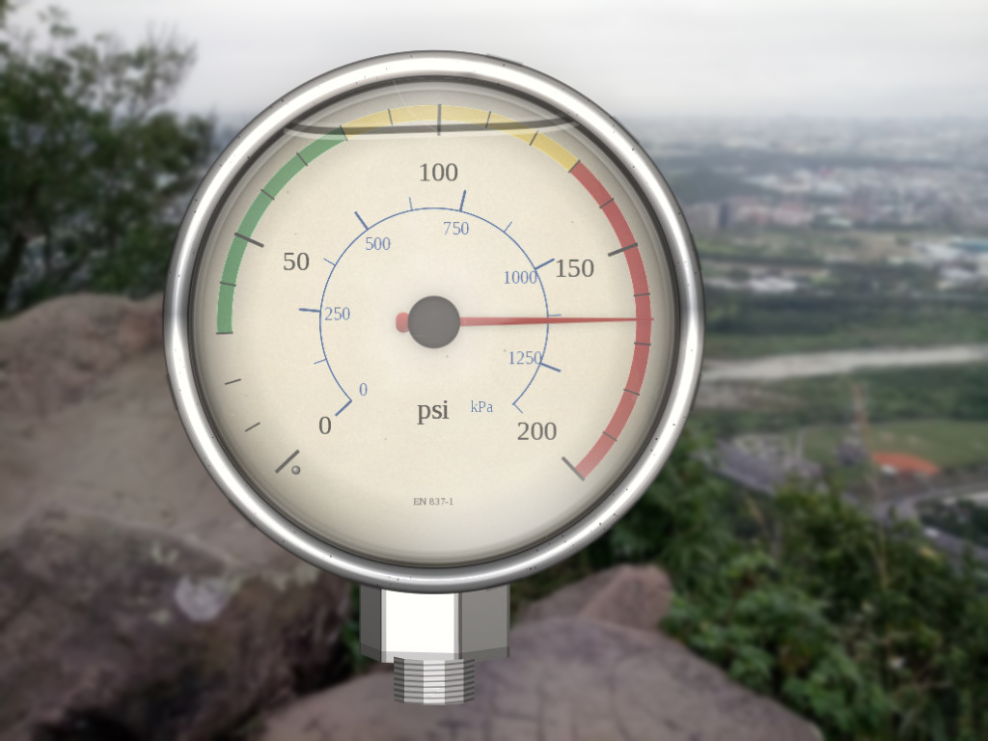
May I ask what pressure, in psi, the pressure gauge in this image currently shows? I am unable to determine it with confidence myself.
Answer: 165 psi
